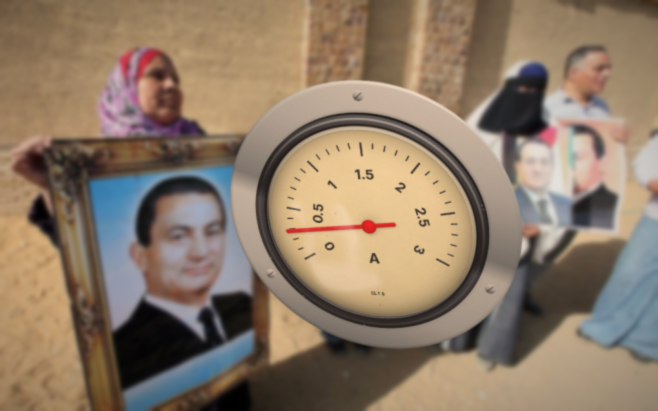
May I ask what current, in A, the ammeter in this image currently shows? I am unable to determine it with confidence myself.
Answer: 0.3 A
